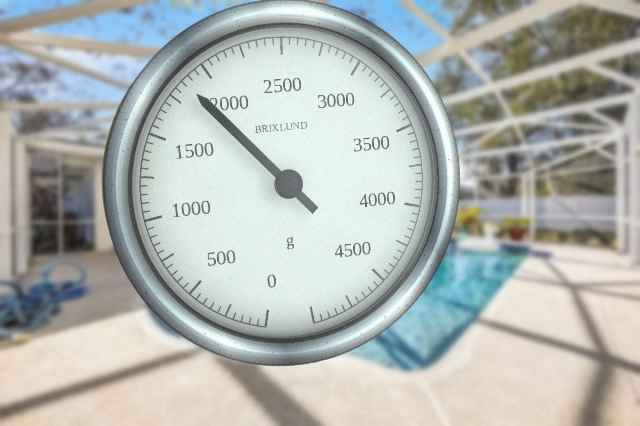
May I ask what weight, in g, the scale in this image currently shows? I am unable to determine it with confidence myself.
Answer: 1850 g
